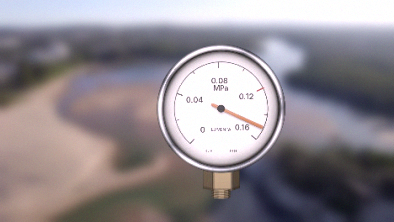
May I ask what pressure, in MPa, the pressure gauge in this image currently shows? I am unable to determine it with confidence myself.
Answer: 0.15 MPa
